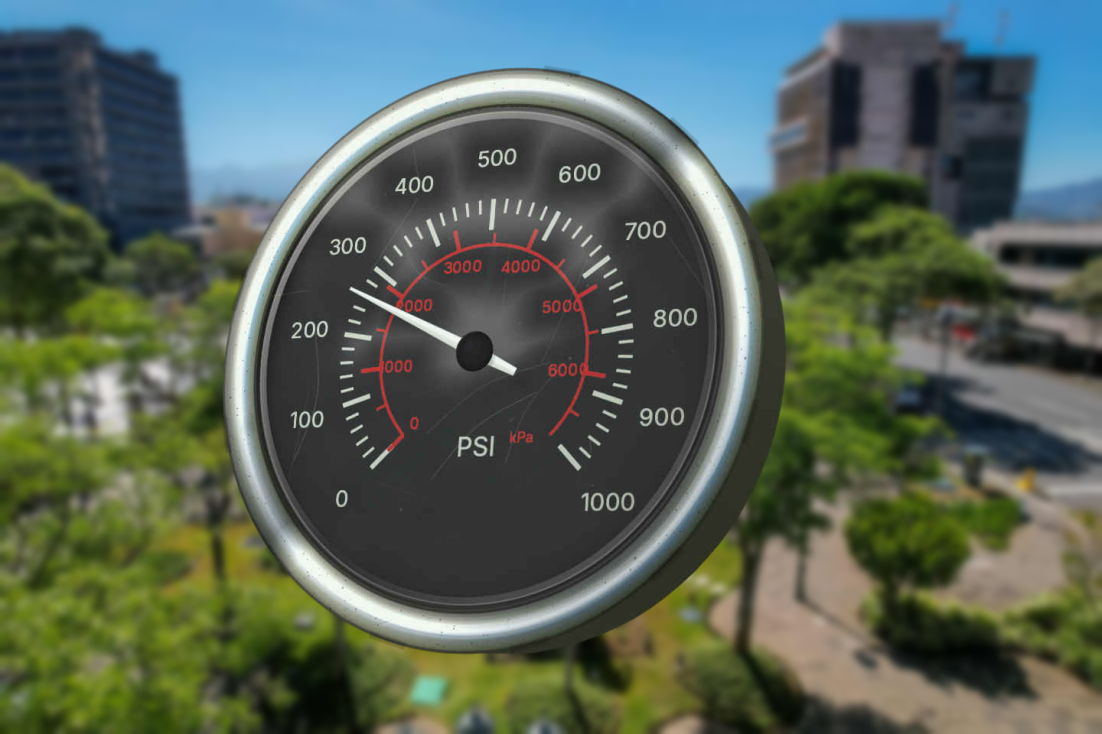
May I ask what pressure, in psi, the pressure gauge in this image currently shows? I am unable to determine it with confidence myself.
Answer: 260 psi
